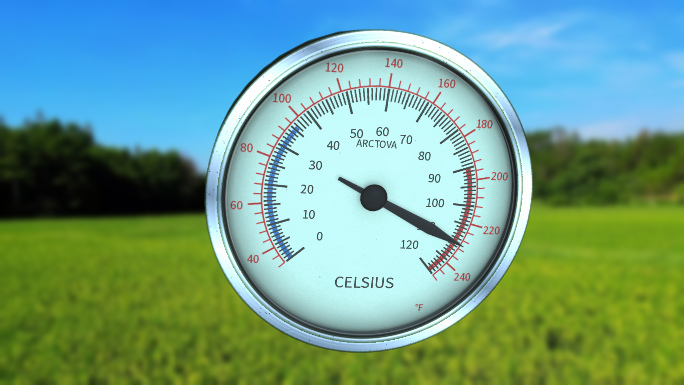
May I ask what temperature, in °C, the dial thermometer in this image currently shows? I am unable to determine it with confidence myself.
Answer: 110 °C
